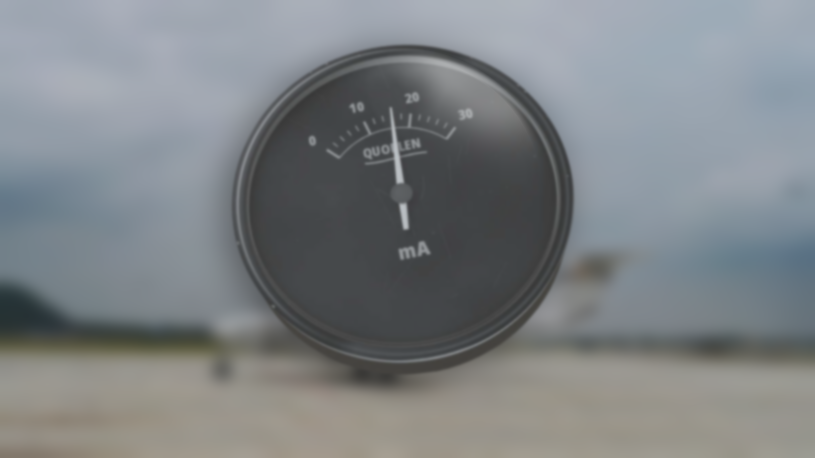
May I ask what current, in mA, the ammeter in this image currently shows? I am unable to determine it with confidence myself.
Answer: 16 mA
